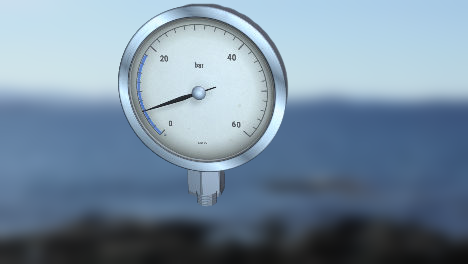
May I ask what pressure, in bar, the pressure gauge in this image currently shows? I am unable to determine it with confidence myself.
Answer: 6 bar
